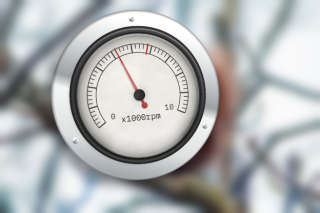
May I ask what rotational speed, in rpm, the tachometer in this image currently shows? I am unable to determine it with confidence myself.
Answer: 4200 rpm
